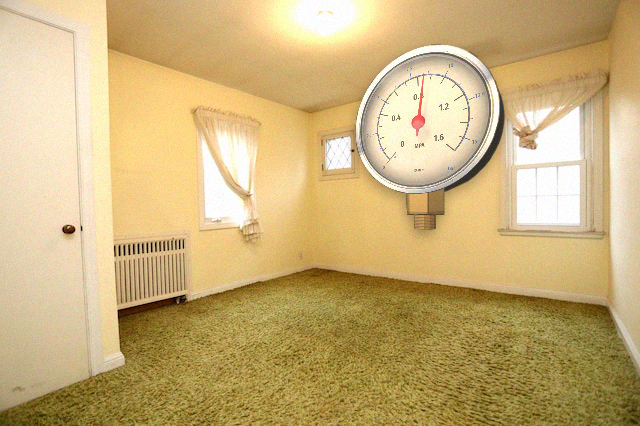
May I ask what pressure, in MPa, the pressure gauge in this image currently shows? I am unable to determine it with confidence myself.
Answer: 0.85 MPa
